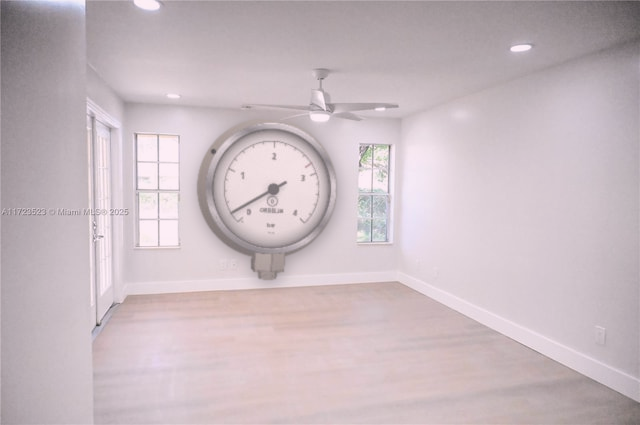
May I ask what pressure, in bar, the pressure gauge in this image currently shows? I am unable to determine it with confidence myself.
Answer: 0.2 bar
